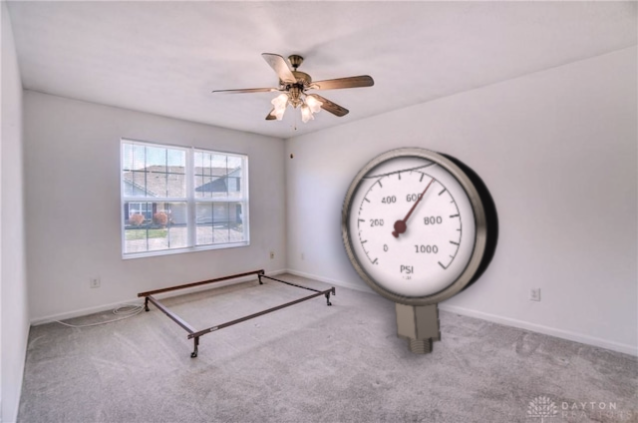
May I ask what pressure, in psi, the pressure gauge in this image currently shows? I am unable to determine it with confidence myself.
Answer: 650 psi
